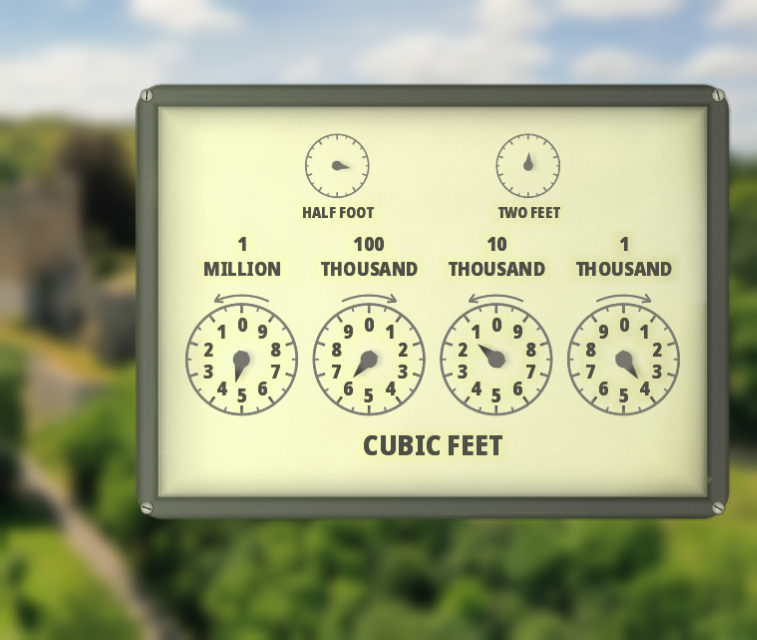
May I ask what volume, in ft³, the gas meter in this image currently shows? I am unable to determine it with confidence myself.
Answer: 461400 ft³
